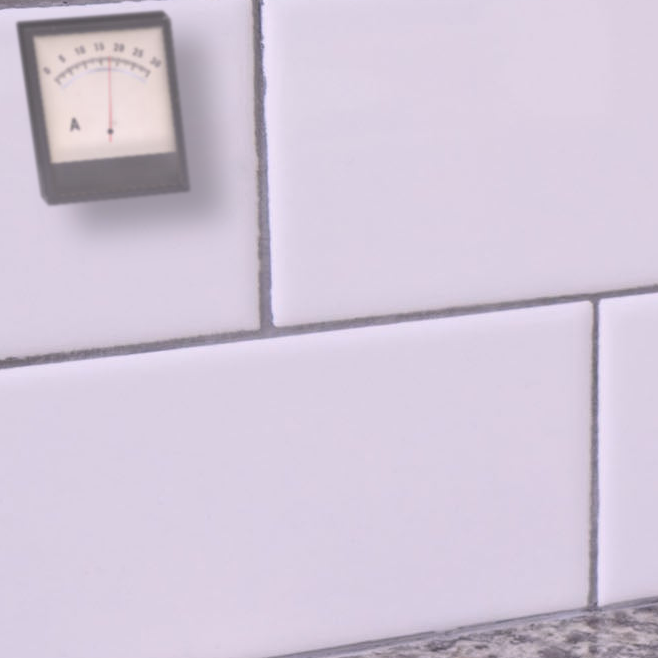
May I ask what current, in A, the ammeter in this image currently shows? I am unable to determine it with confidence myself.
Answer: 17.5 A
